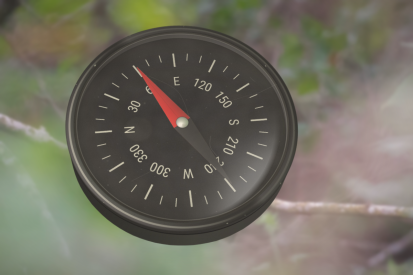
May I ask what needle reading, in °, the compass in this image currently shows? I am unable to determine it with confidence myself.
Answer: 60 °
